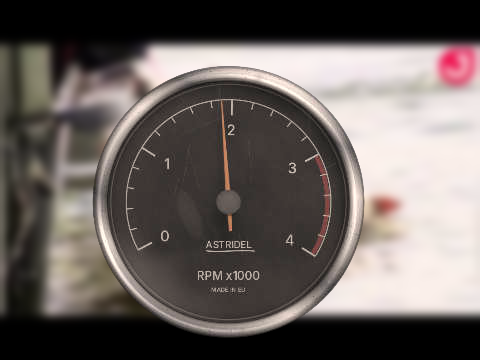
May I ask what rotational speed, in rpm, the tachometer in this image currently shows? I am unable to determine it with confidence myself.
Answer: 1900 rpm
